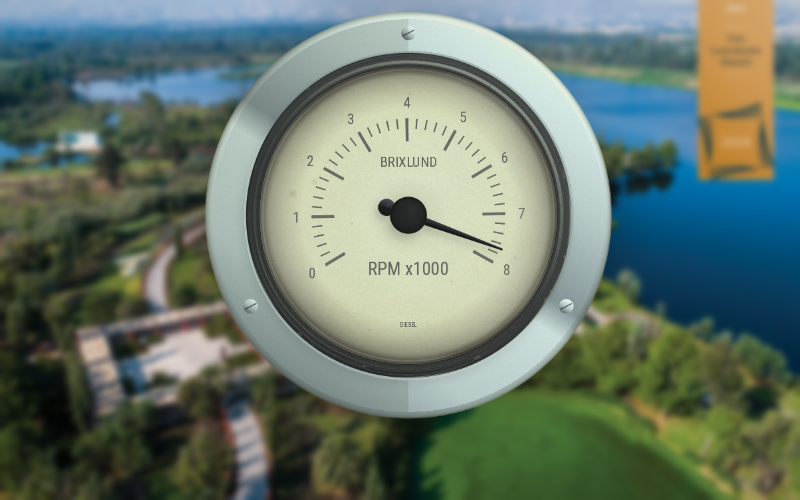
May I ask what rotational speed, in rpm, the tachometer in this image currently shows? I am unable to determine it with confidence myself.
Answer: 7700 rpm
